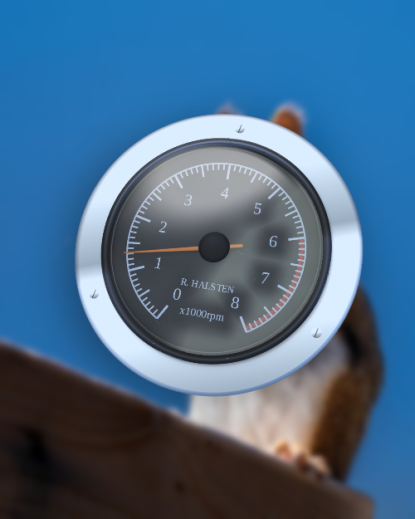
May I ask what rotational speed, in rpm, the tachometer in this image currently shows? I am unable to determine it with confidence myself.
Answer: 1300 rpm
